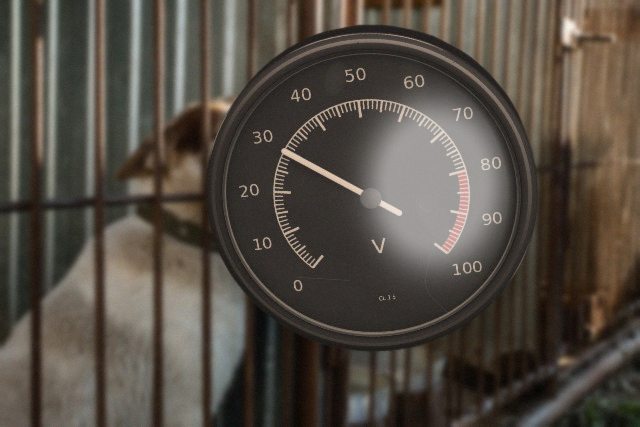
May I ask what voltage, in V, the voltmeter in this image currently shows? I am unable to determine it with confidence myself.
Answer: 30 V
